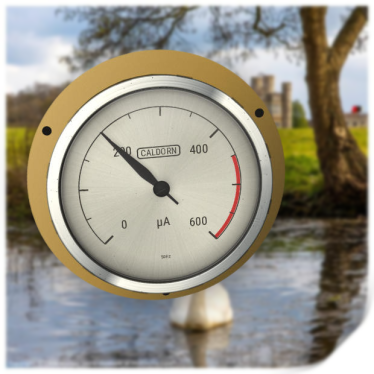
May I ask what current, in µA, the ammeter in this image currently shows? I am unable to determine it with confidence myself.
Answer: 200 µA
